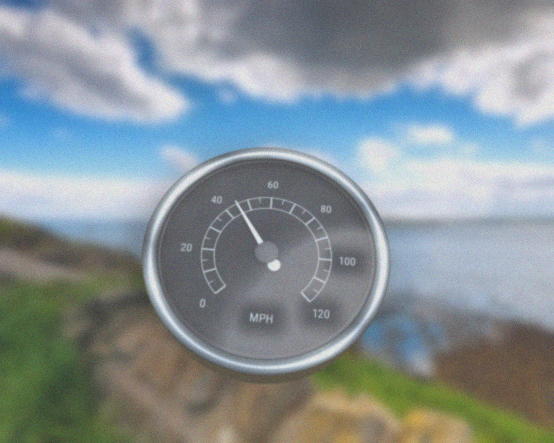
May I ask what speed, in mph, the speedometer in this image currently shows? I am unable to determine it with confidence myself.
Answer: 45 mph
